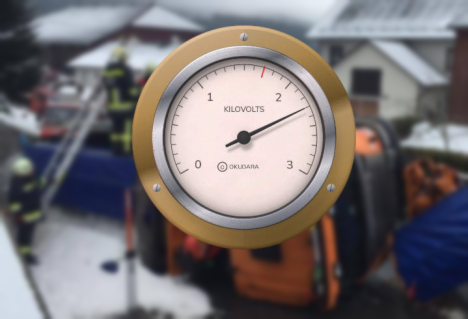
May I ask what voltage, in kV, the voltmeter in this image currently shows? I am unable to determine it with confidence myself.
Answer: 2.3 kV
